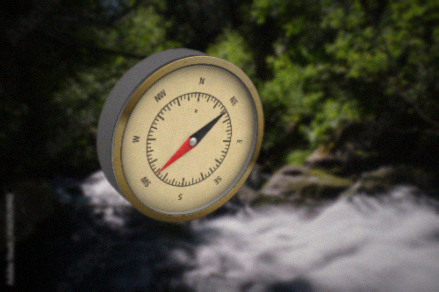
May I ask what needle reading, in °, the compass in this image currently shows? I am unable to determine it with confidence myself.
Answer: 225 °
